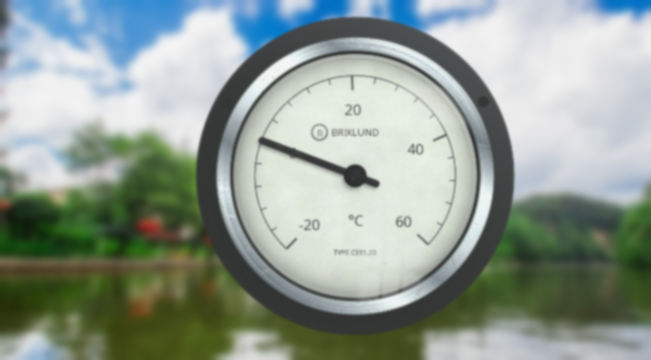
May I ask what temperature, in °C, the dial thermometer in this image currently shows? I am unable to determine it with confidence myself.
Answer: 0 °C
